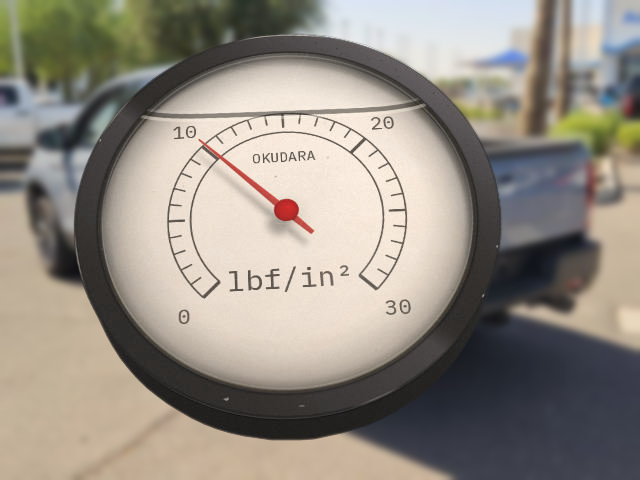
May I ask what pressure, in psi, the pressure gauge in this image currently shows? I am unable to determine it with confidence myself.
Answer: 10 psi
